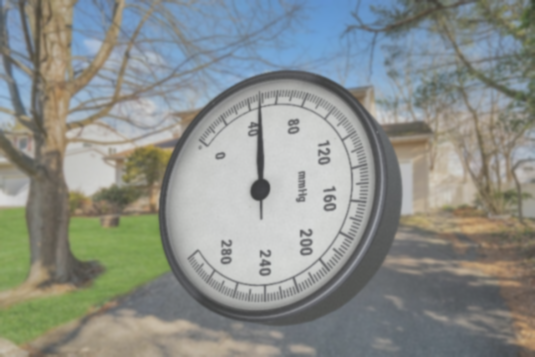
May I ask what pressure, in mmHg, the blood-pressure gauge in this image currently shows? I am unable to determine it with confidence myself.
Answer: 50 mmHg
